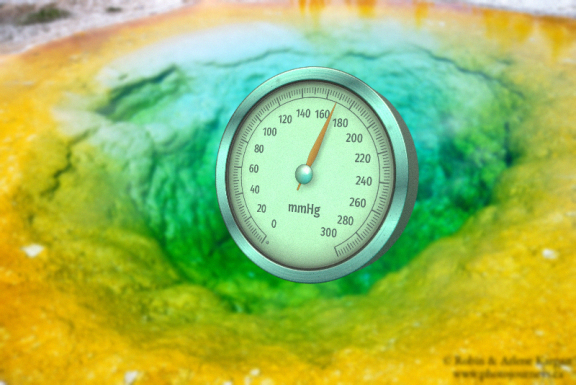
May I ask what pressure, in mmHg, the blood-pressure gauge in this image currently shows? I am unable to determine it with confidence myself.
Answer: 170 mmHg
